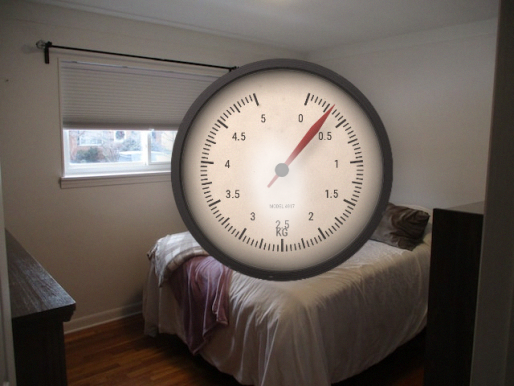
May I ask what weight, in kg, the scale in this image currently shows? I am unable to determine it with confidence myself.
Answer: 0.3 kg
